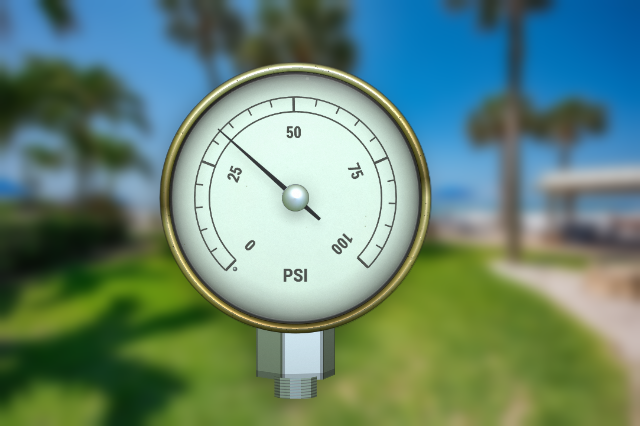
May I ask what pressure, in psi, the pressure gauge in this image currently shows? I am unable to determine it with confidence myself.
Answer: 32.5 psi
